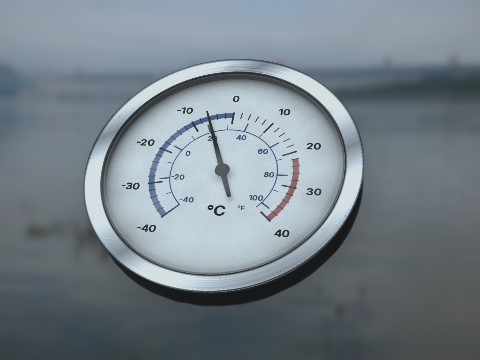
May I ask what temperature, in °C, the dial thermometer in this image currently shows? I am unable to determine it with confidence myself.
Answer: -6 °C
